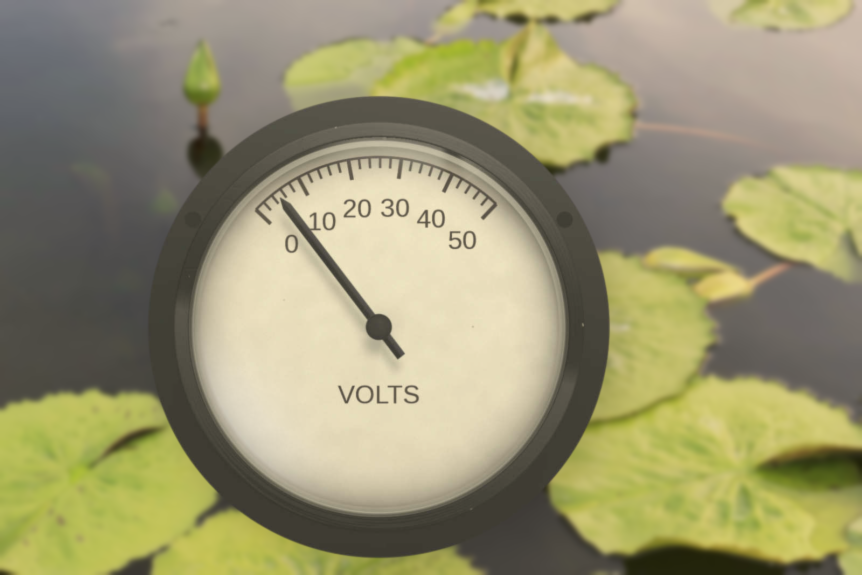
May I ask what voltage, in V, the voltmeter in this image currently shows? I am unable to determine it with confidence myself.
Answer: 5 V
